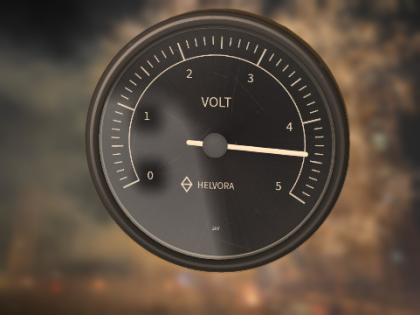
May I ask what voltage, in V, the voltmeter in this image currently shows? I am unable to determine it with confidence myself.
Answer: 4.4 V
